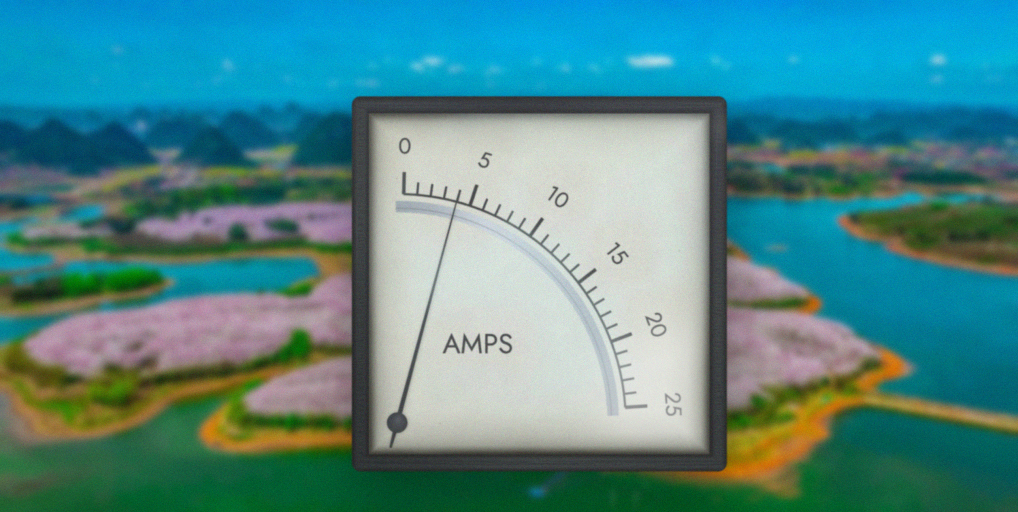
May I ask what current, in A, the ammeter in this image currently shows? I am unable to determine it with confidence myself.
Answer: 4 A
